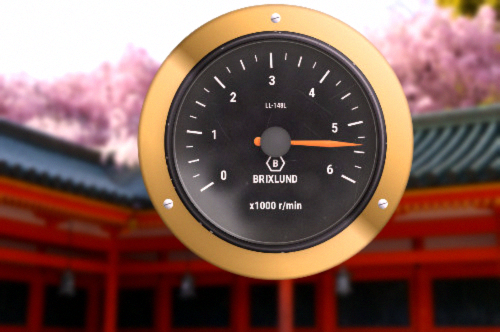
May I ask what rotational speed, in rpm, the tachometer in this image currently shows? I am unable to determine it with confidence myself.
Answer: 5375 rpm
